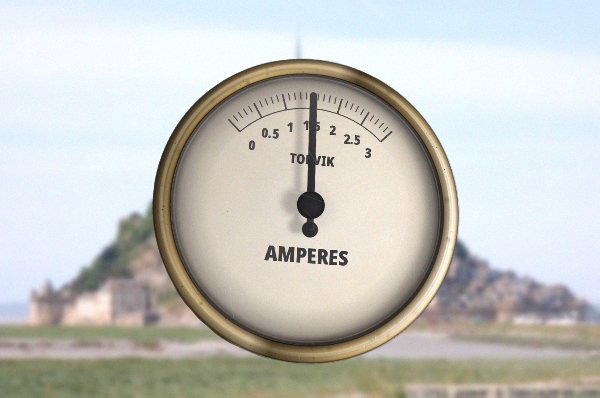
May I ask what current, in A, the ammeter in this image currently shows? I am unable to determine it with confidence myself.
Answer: 1.5 A
